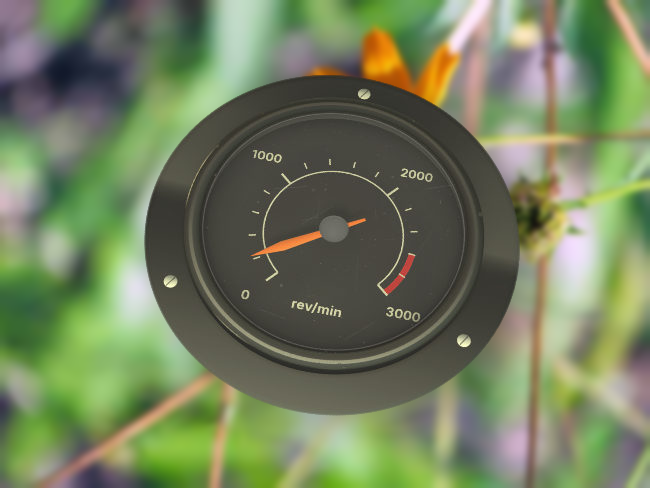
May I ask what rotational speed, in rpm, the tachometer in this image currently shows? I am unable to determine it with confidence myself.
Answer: 200 rpm
